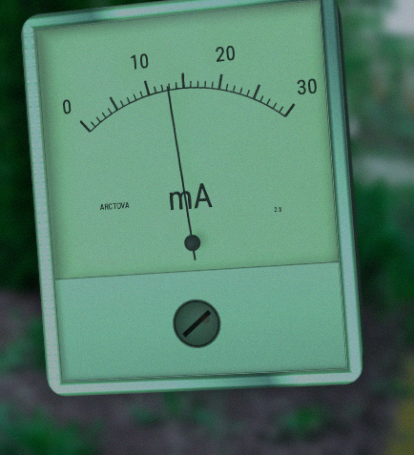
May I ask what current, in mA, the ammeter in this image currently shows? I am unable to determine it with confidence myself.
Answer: 13 mA
